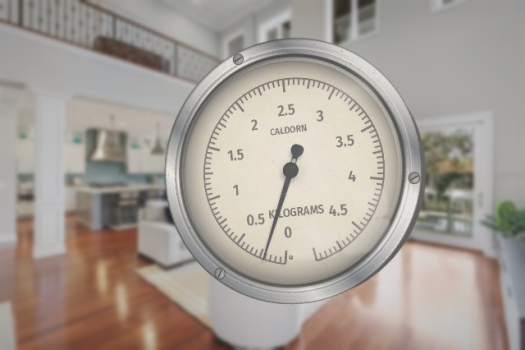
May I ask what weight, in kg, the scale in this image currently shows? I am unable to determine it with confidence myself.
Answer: 0.2 kg
